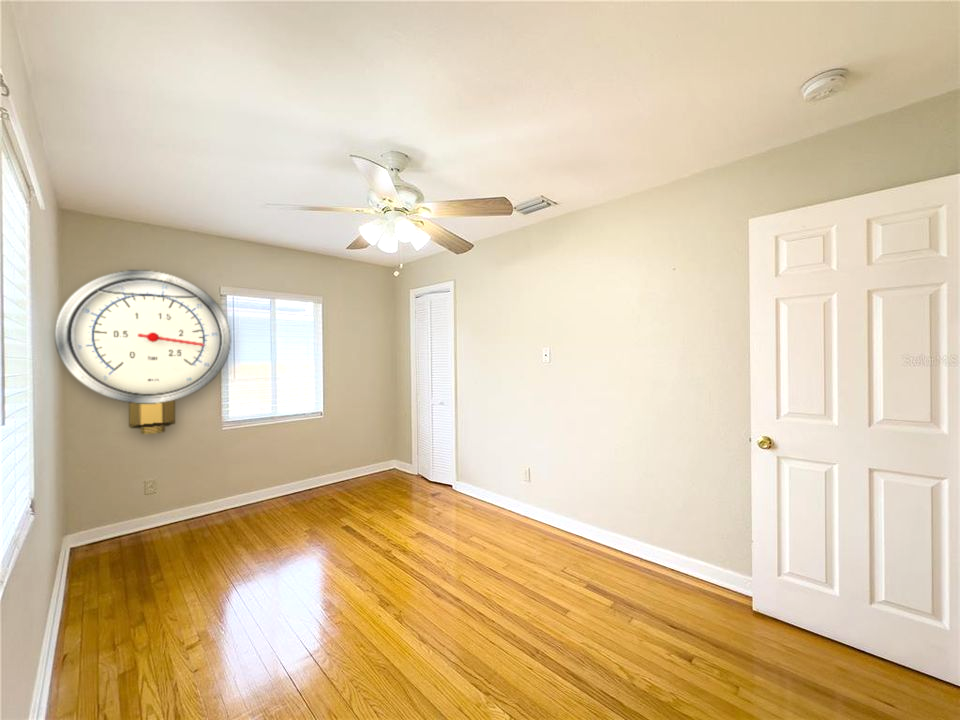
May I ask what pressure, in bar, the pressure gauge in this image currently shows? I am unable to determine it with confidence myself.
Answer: 2.2 bar
